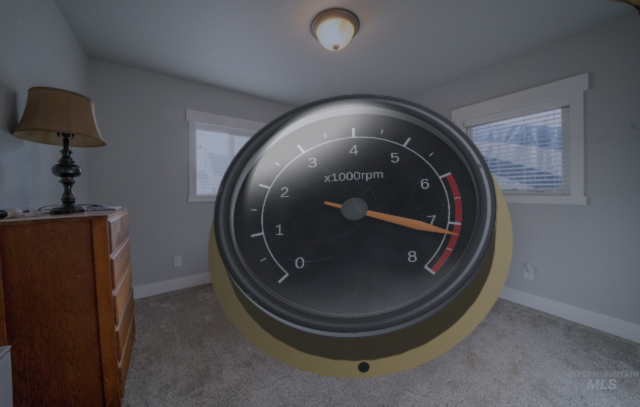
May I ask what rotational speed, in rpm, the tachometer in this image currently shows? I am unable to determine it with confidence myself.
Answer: 7250 rpm
